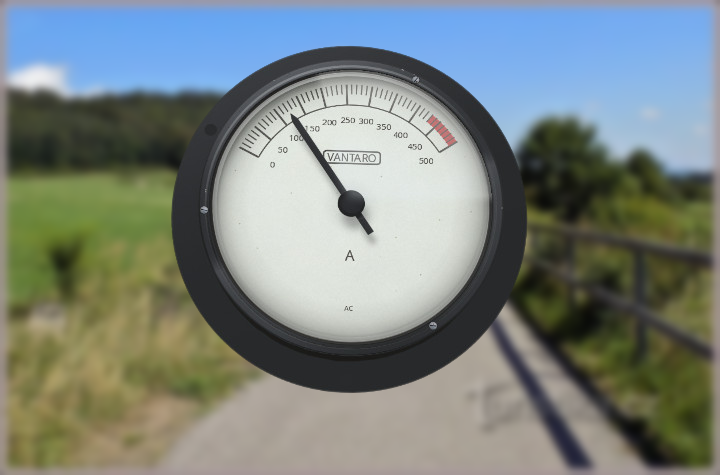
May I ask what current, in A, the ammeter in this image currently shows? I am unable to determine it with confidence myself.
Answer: 120 A
